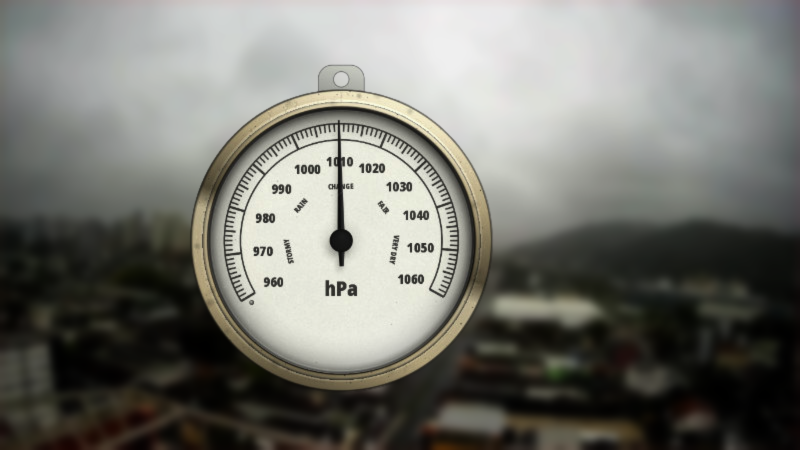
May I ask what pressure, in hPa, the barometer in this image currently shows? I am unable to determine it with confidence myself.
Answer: 1010 hPa
